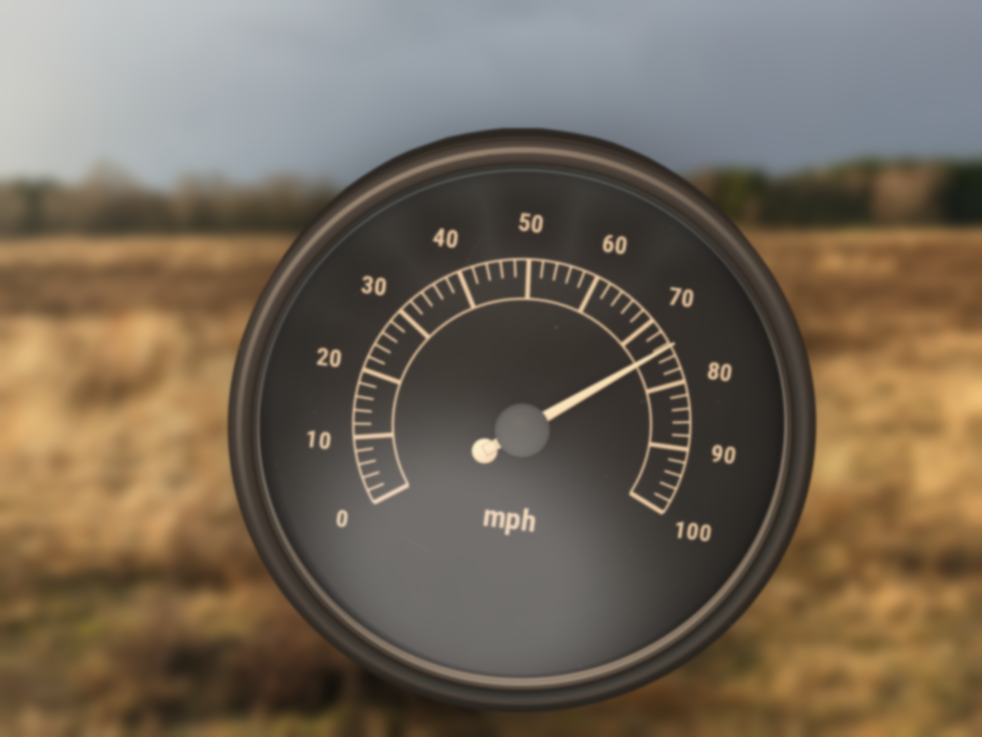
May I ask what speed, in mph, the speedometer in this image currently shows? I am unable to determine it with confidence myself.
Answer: 74 mph
